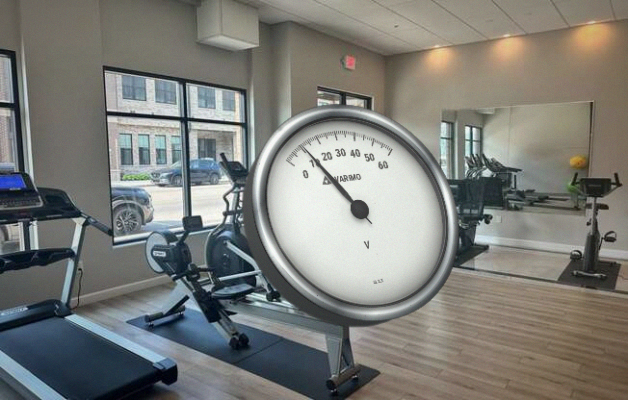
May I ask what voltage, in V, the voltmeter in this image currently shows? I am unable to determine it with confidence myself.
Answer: 10 V
